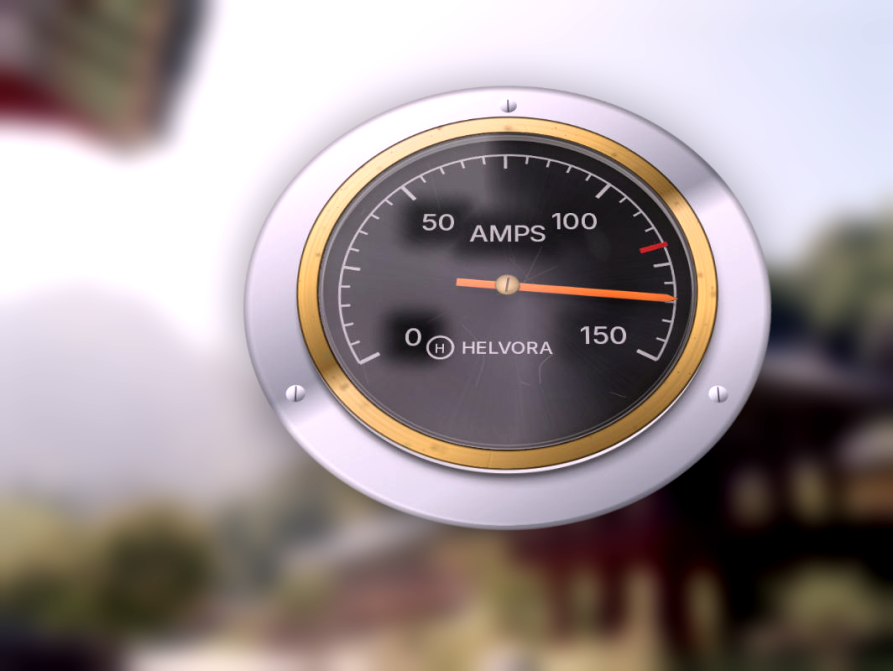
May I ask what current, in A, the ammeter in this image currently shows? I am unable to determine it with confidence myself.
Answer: 135 A
